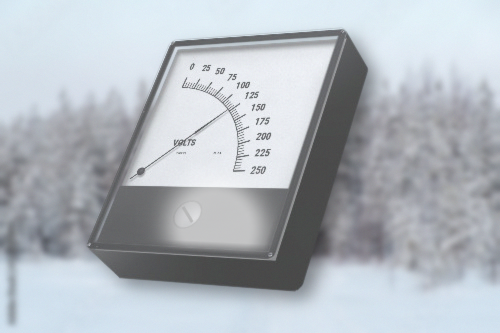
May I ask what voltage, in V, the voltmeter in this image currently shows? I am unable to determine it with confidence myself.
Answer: 125 V
